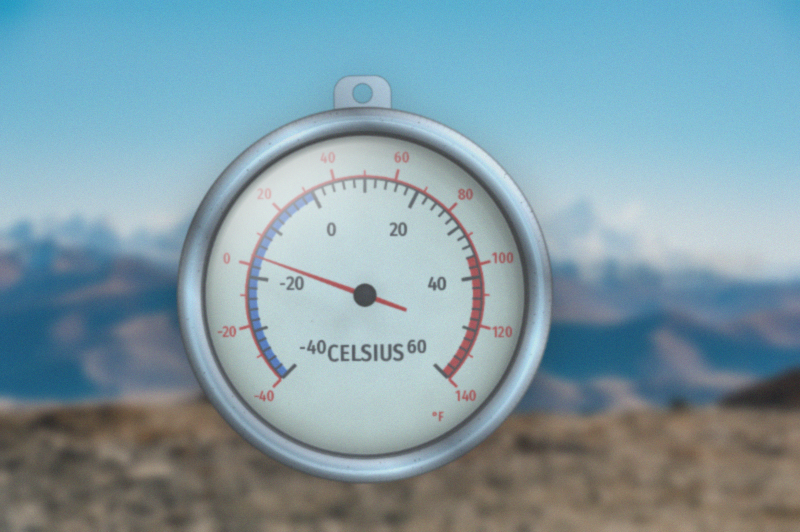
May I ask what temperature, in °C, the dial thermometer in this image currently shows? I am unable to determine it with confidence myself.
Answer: -16 °C
